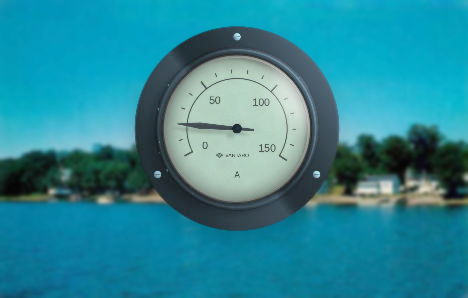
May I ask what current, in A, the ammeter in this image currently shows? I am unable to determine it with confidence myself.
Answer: 20 A
